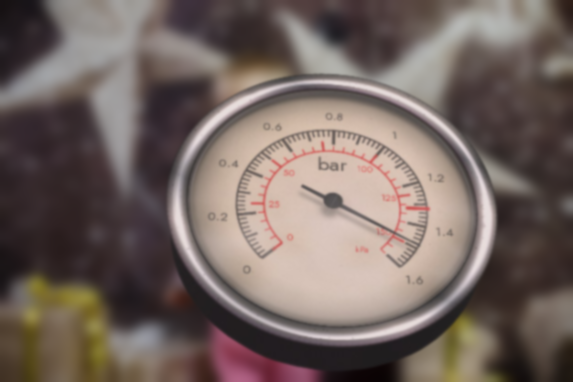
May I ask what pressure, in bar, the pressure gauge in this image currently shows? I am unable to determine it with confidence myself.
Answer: 1.5 bar
